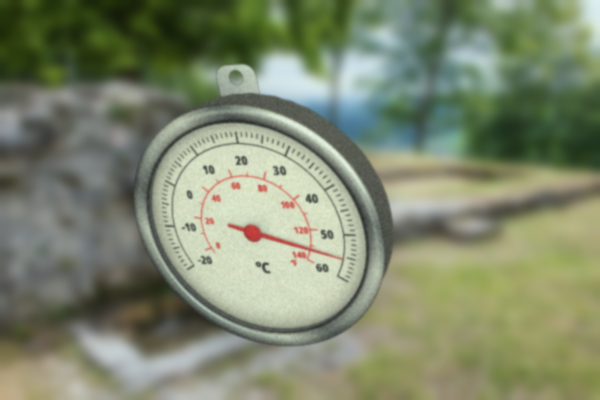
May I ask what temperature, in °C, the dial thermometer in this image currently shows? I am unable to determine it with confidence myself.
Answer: 55 °C
